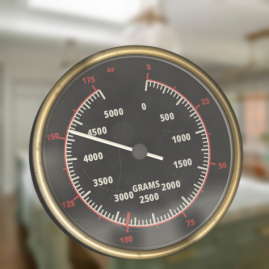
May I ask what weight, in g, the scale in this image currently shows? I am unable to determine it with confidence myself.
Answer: 4350 g
